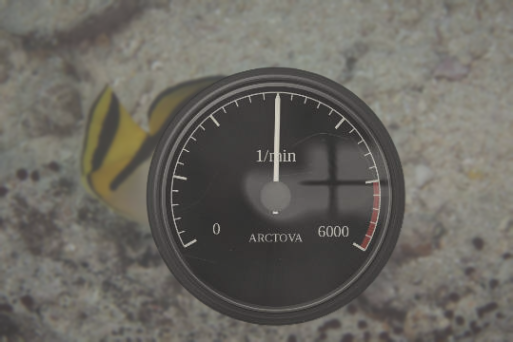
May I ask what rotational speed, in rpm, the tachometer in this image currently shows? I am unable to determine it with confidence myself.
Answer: 3000 rpm
